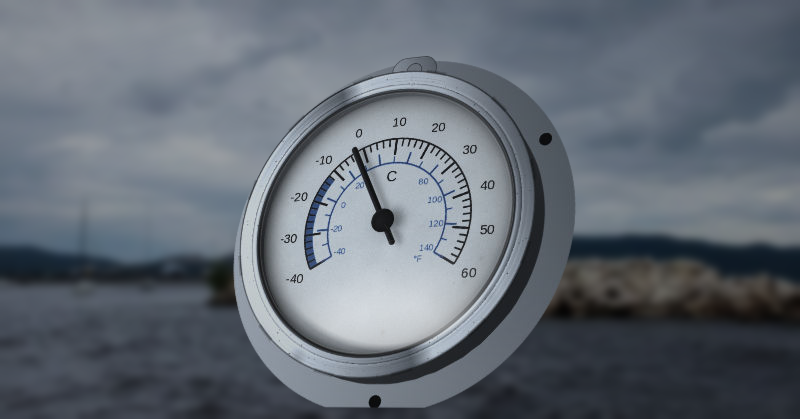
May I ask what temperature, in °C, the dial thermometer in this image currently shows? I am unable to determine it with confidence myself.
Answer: -2 °C
